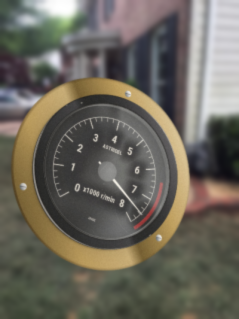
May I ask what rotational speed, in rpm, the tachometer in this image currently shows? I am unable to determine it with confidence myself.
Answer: 7600 rpm
